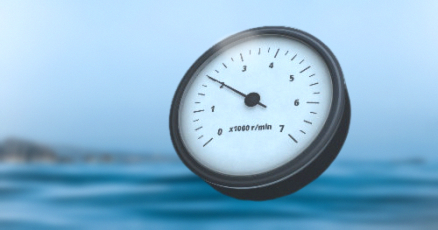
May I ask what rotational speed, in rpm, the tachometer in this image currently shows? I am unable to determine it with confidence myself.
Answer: 2000 rpm
